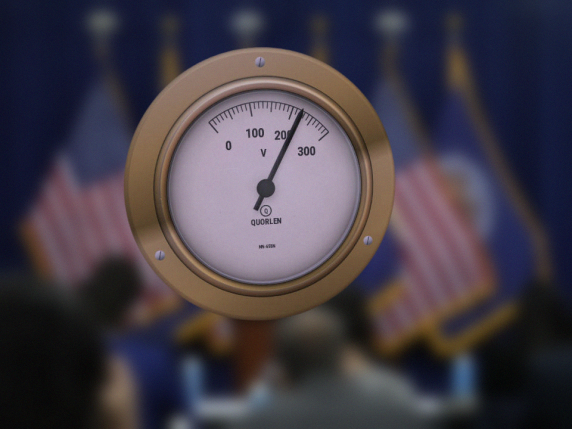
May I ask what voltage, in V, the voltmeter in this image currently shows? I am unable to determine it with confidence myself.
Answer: 220 V
